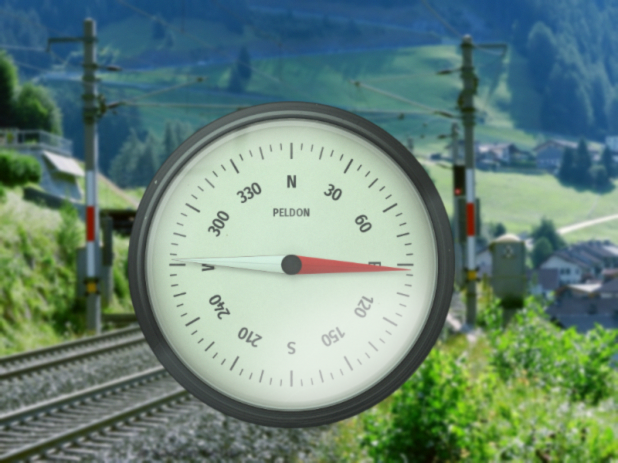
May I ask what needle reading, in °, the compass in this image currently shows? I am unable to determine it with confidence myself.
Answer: 92.5 °
